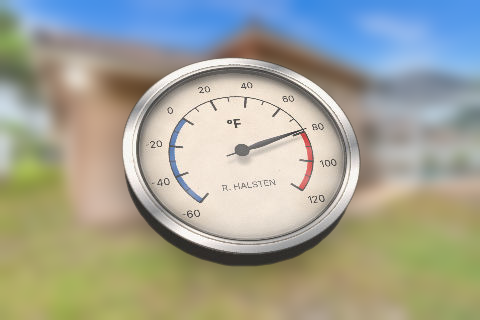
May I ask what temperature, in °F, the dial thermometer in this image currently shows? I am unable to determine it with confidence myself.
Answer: 80 °F
